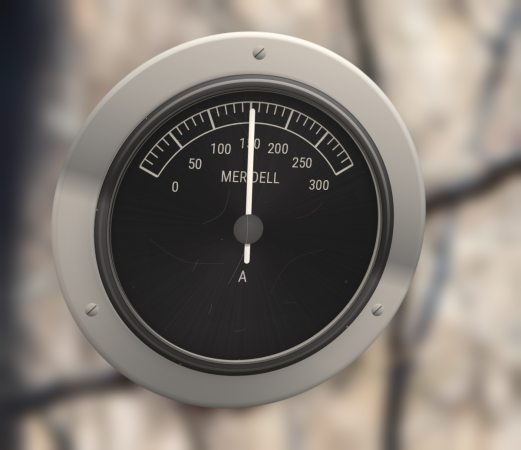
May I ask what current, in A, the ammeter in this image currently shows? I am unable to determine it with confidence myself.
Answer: 150 A
